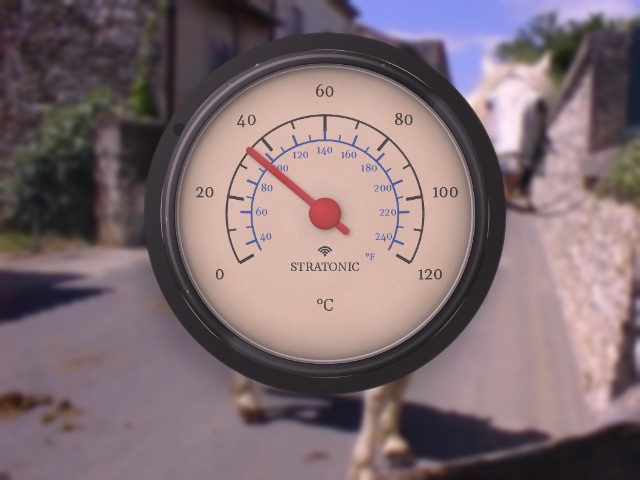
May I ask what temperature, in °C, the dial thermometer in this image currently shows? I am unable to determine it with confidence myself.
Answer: 35 °C
